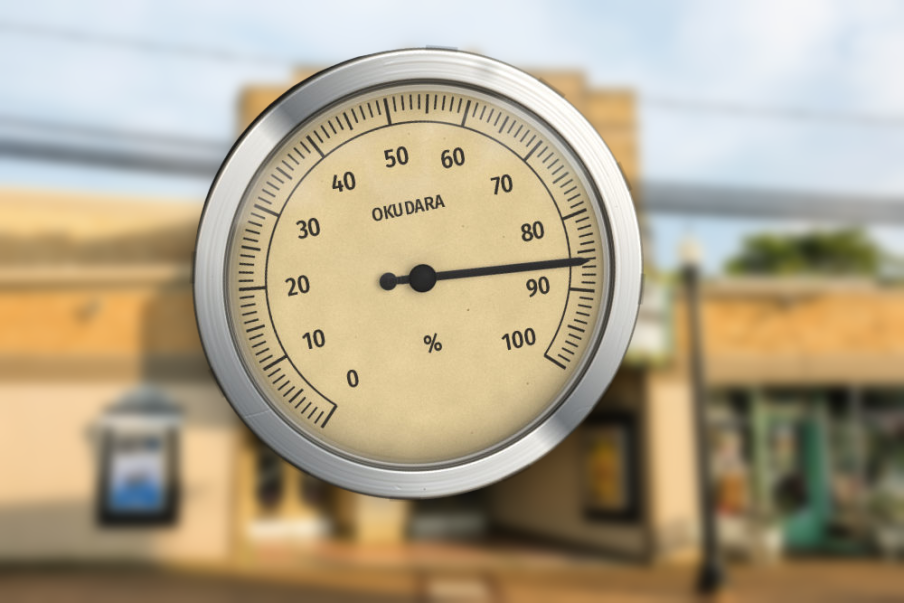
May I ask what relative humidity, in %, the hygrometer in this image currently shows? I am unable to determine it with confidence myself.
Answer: 86 %
